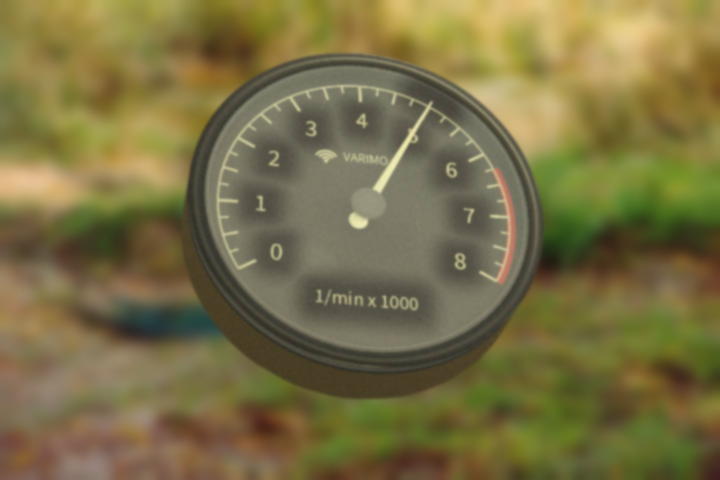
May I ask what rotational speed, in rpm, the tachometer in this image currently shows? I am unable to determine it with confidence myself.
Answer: 5000 rpm
